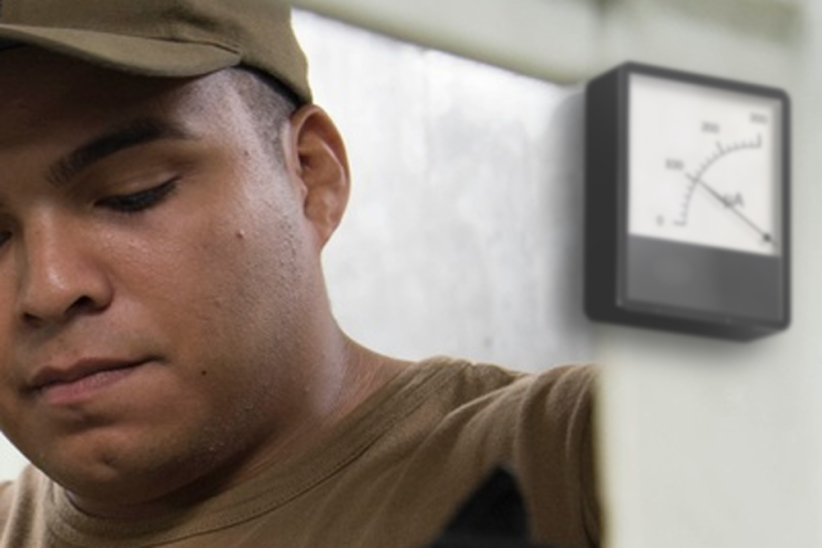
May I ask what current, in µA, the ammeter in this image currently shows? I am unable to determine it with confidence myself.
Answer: 100 µA
